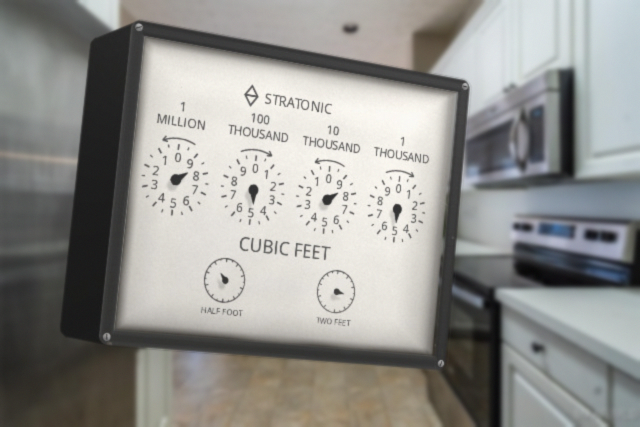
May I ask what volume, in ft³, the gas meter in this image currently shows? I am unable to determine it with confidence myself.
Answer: 848500 ft³
